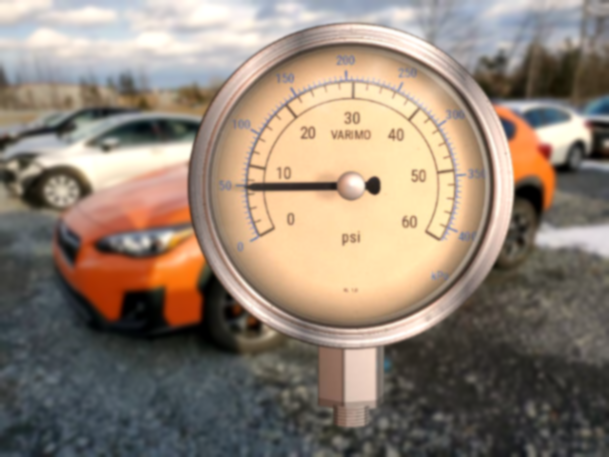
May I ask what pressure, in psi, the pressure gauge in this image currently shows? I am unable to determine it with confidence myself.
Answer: 7 psi
